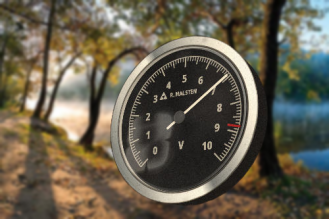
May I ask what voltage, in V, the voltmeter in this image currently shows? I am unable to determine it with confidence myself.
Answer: 7 V
